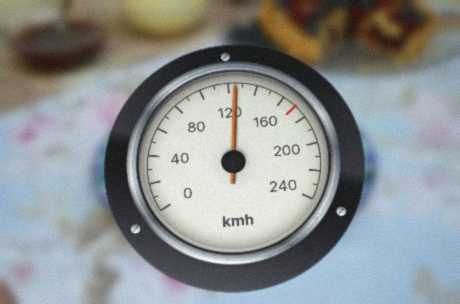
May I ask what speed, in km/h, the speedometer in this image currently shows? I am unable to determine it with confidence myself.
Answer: 125 km/h
